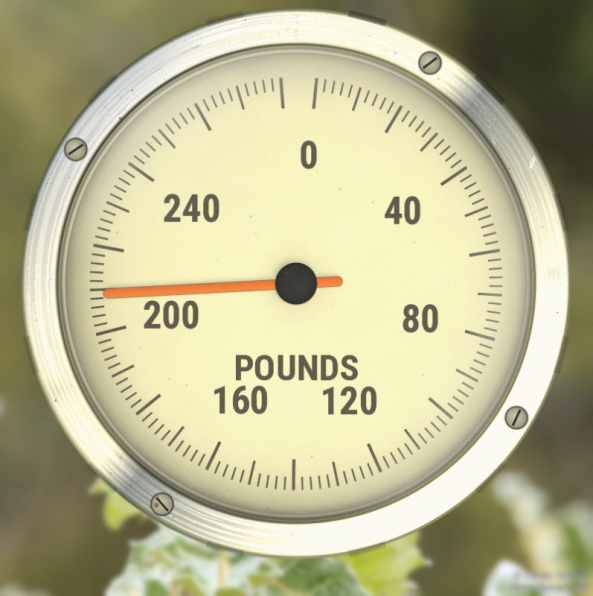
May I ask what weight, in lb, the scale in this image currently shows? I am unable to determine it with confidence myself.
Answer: 209 lb
